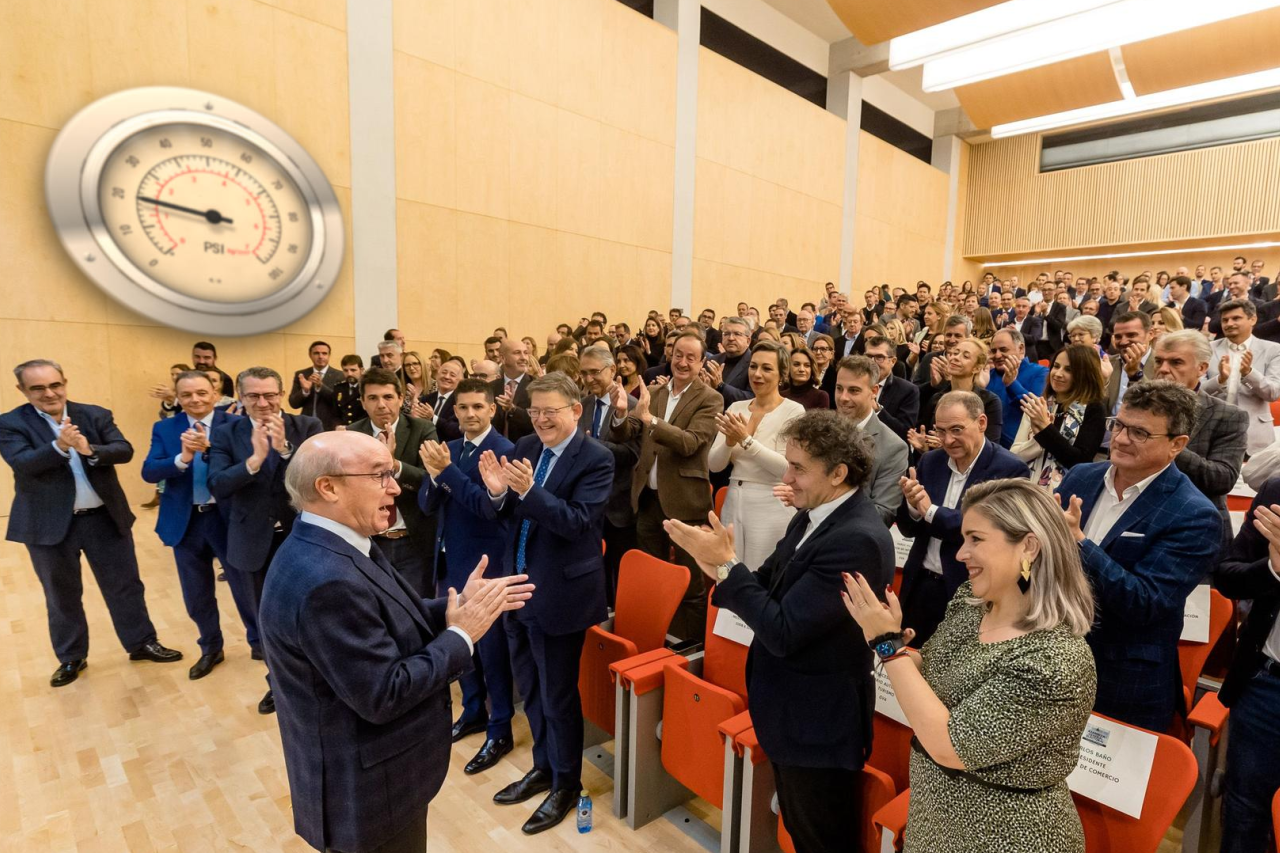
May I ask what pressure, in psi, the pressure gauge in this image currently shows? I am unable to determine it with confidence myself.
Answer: 20 psi
